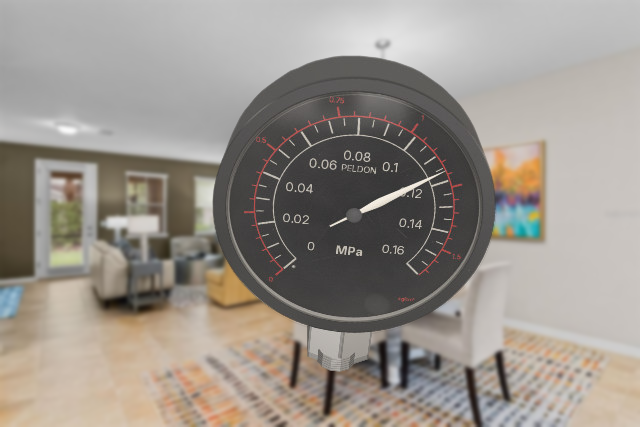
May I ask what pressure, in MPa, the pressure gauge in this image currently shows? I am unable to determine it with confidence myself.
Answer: 0.115 MPa
